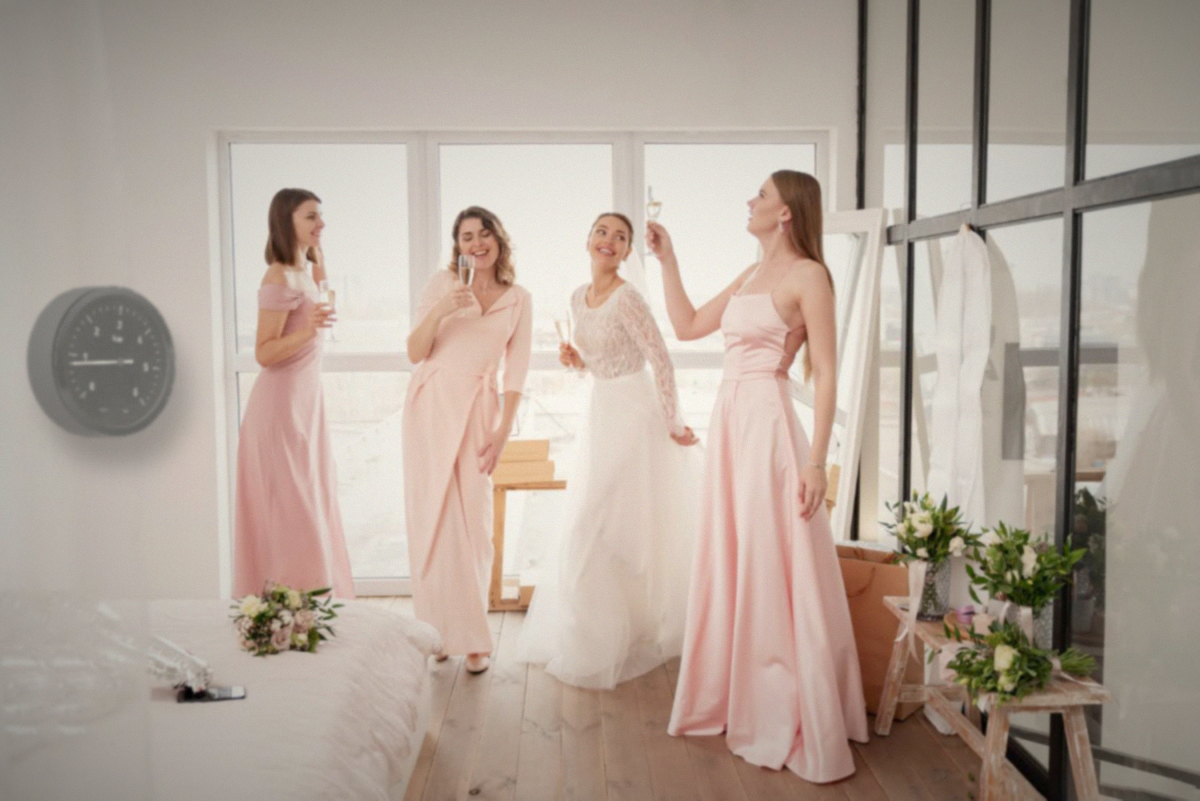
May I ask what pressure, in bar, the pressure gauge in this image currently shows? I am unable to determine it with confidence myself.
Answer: 0.8 bar
